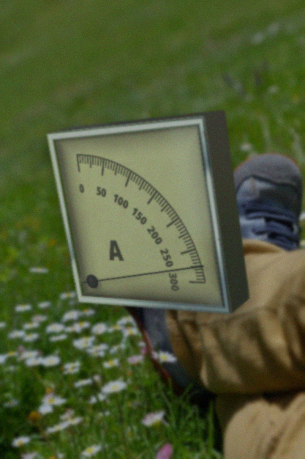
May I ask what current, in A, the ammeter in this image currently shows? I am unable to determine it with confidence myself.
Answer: 275 A
